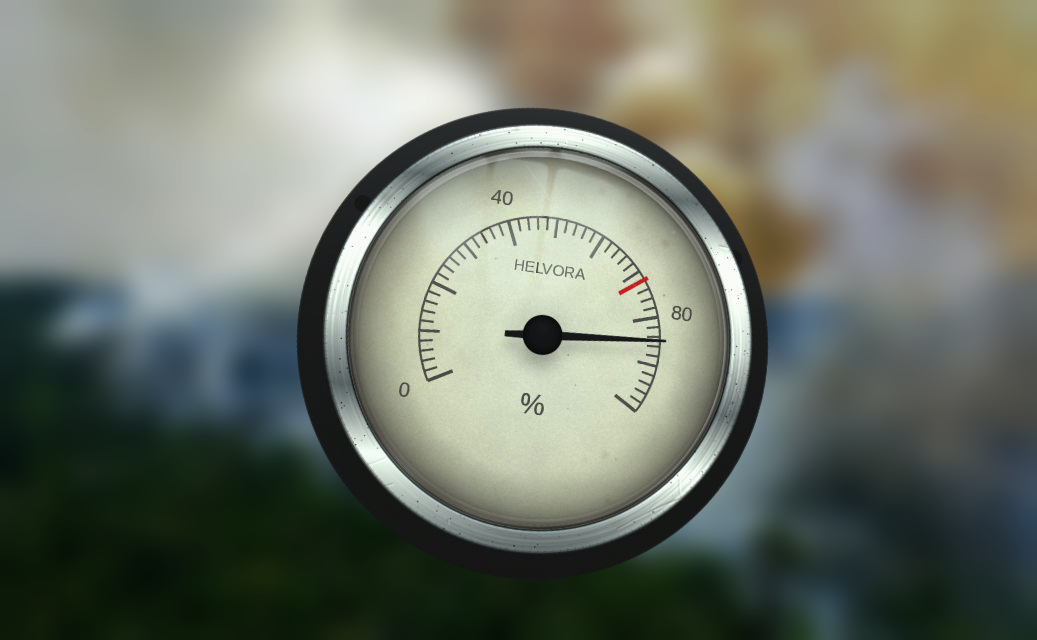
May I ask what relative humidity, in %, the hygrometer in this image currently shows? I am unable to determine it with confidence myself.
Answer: 85 %
